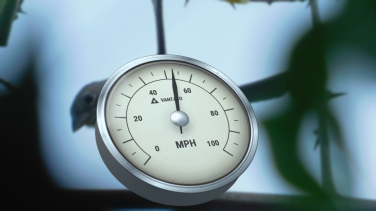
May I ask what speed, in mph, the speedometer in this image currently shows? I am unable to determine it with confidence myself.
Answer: 52.5 mph
